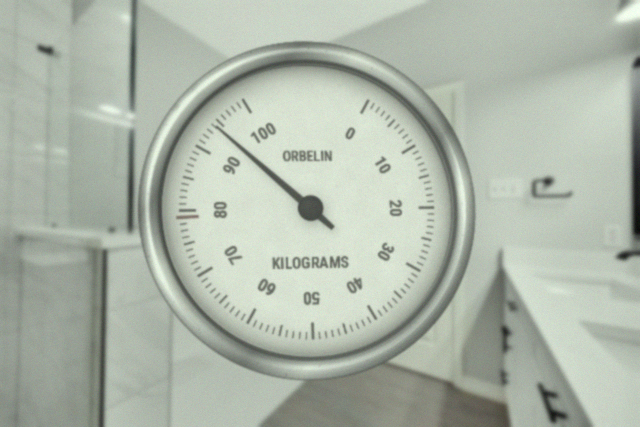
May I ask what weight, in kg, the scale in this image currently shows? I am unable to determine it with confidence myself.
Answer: 94 kg
